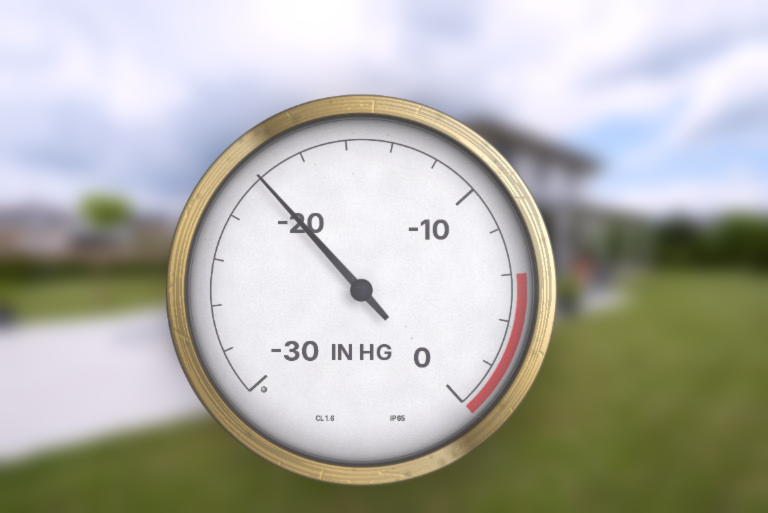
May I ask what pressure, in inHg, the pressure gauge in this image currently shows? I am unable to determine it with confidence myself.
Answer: -20 inHg
